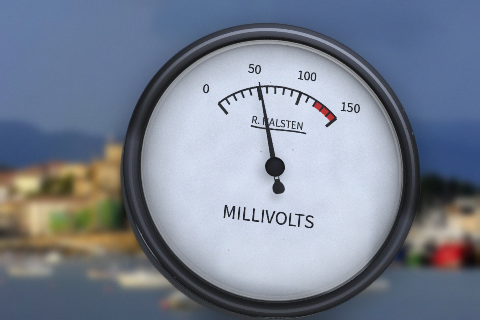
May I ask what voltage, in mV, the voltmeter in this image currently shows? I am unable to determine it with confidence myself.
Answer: 50 mV
